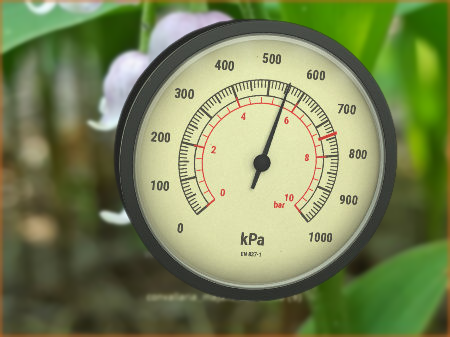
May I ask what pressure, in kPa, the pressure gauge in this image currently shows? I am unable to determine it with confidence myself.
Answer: 550 kPa
